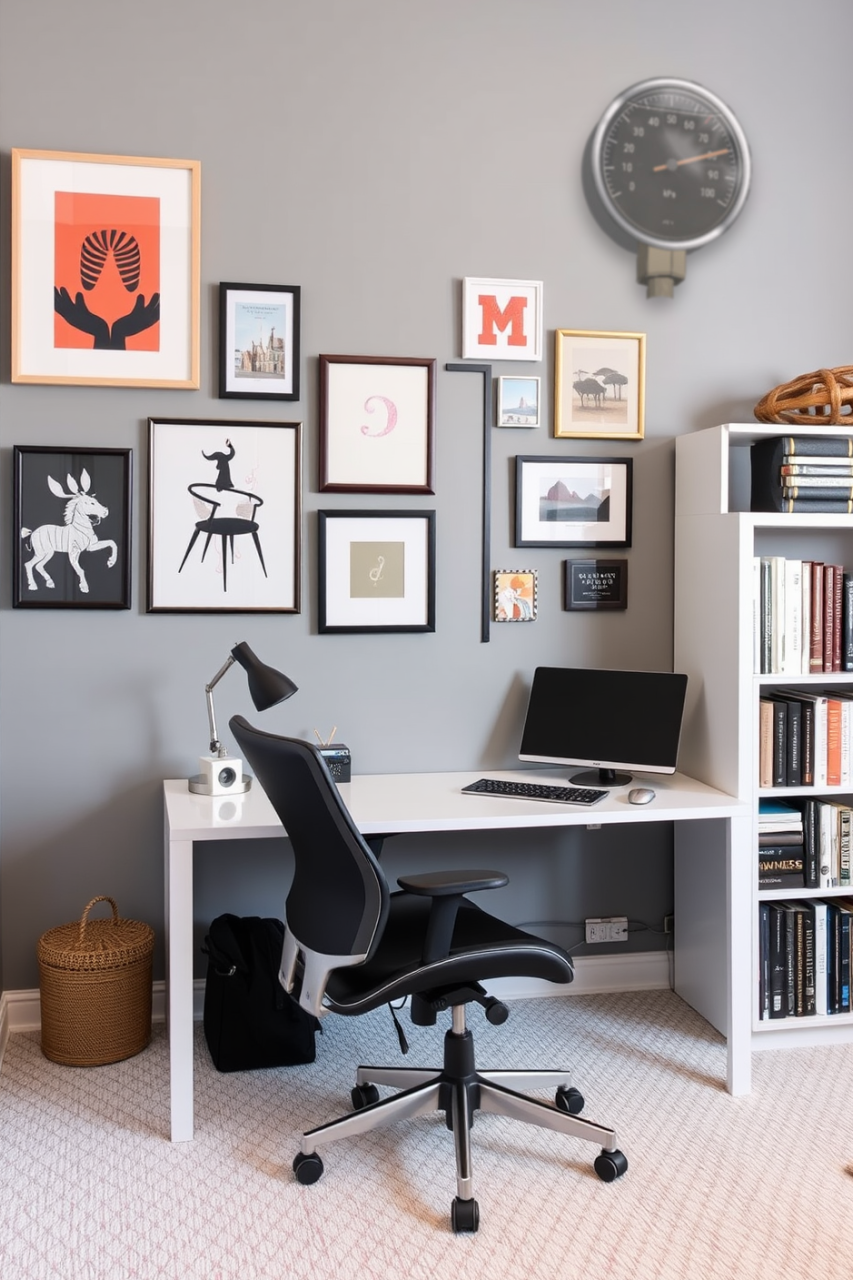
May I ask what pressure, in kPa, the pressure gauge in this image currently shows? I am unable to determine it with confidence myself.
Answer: 80 kPa
